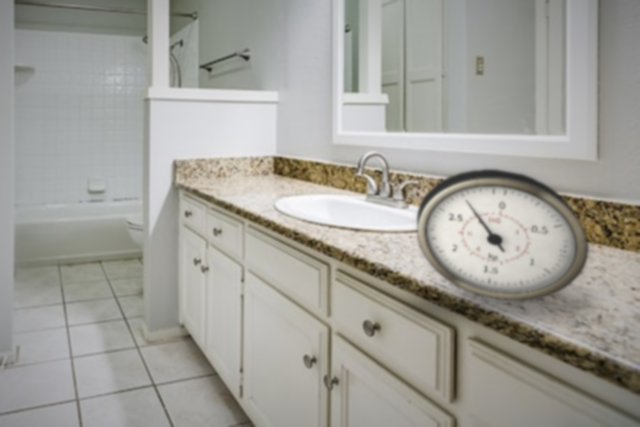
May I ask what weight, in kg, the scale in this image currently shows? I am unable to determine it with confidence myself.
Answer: 2.75 kg
